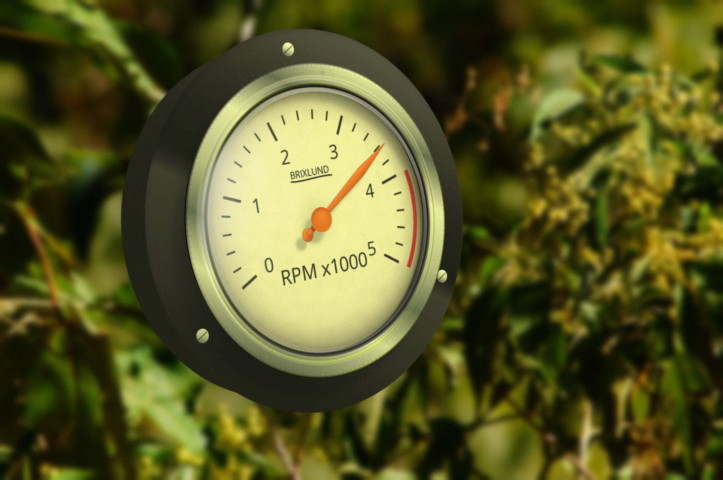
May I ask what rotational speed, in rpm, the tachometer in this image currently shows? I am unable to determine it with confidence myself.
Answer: 3600 rpm
